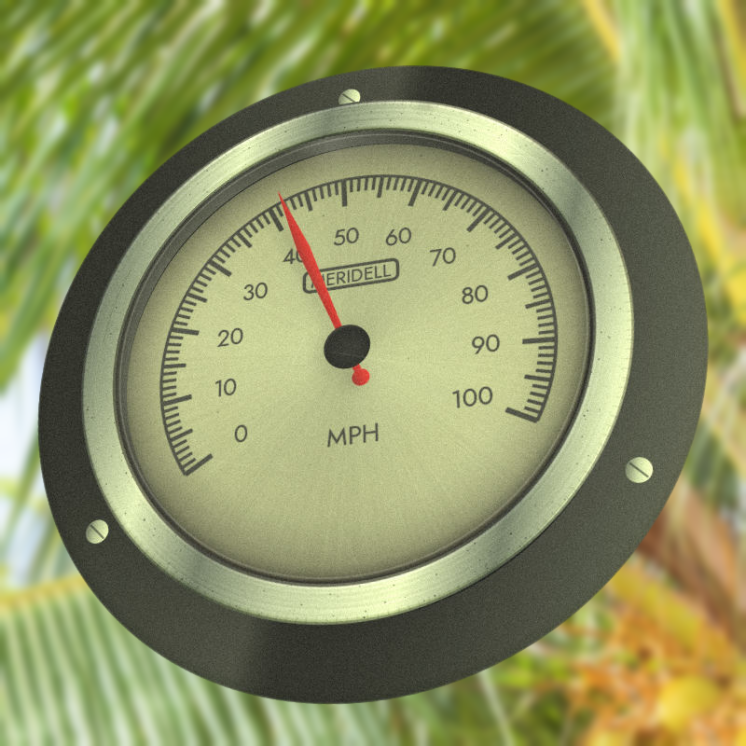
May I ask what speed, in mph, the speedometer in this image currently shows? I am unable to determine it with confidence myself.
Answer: 42 mph
